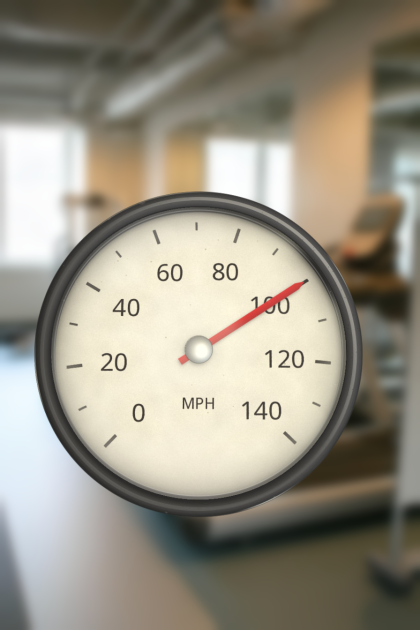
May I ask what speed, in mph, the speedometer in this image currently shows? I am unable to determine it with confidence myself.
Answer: 100 mph
